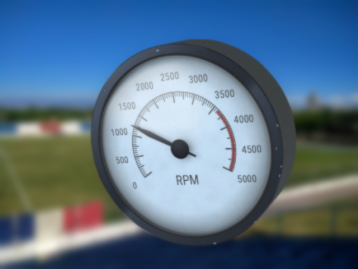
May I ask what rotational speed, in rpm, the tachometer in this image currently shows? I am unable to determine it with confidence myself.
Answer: 1250 rpm
